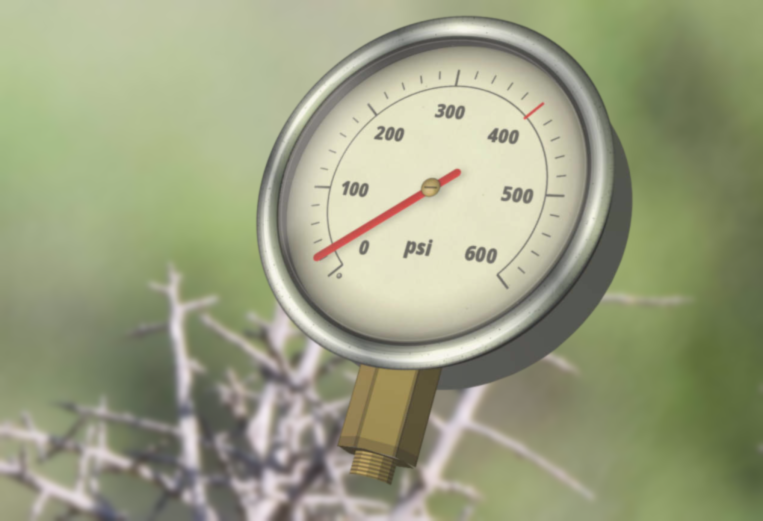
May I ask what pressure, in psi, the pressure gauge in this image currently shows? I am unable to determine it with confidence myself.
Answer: 20 psi
